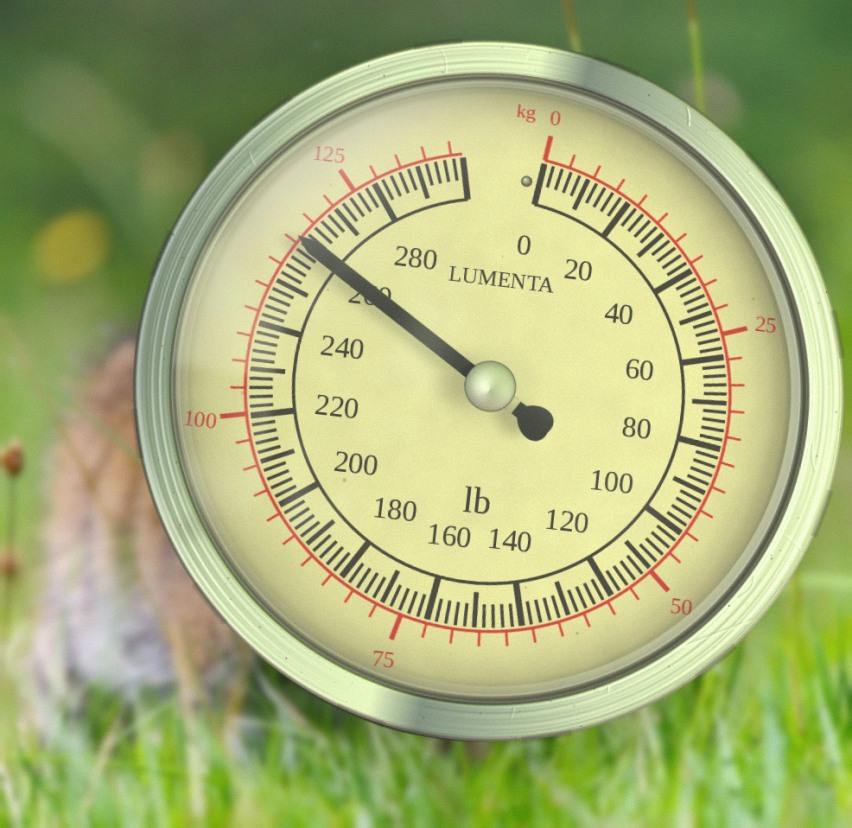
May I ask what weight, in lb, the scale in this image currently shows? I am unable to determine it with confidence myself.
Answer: 260 lb
